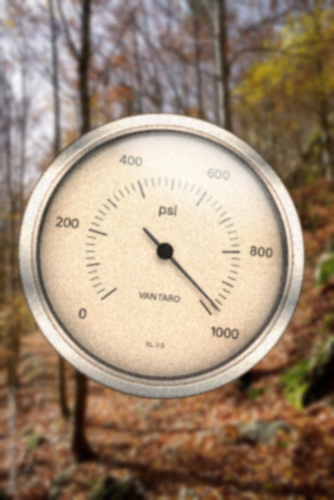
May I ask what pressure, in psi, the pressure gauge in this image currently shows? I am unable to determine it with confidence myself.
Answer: 980 psi
